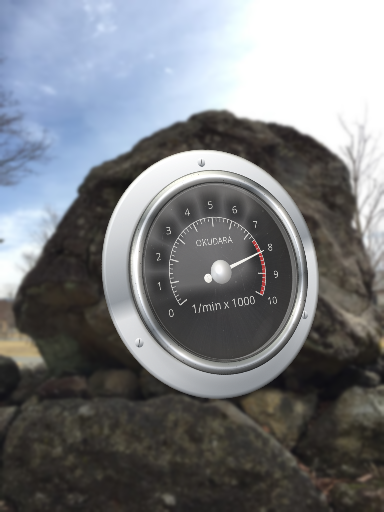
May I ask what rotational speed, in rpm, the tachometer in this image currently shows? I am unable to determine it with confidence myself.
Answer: 8000 rpm
